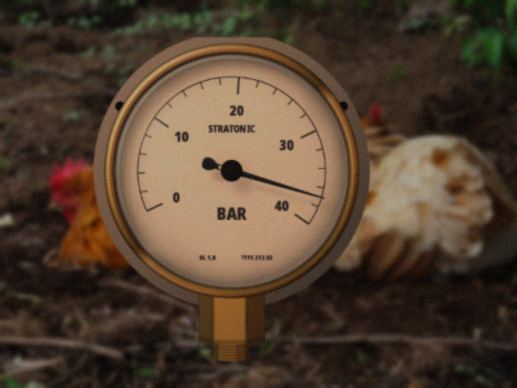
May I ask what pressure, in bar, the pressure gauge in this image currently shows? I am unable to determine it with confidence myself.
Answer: 37 bar
